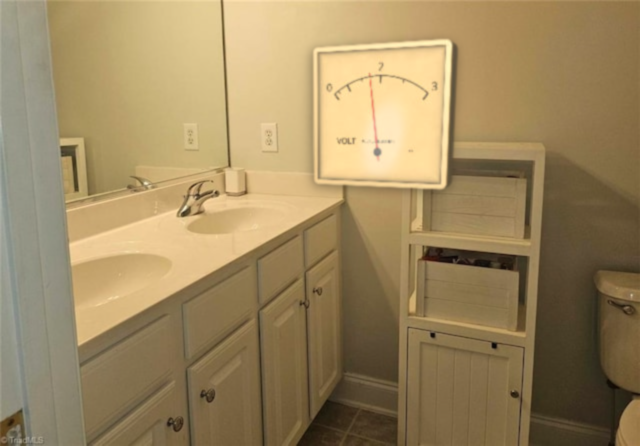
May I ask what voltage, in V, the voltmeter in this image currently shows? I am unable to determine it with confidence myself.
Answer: 1.75 V
